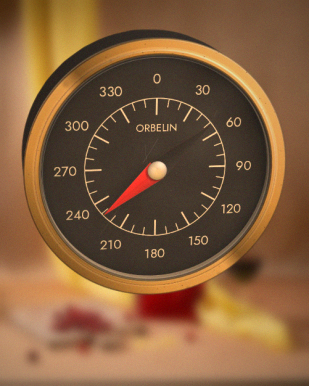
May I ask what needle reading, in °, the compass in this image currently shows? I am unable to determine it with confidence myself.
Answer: 230 °
